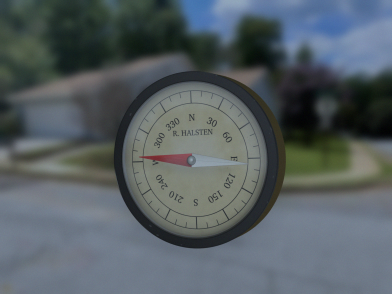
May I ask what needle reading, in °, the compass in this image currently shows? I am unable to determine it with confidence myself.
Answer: 275 °
